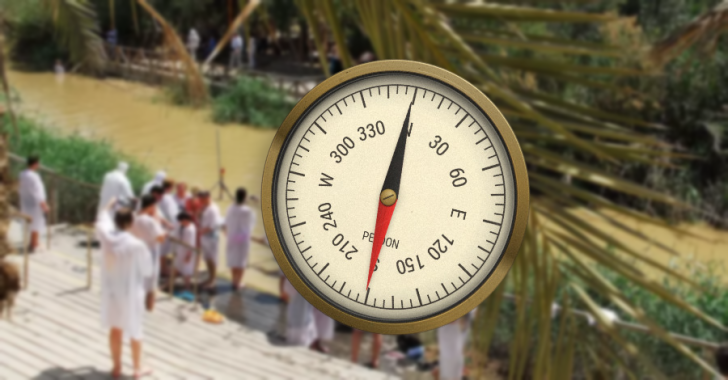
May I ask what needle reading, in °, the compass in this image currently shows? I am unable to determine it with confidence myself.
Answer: 180 °
